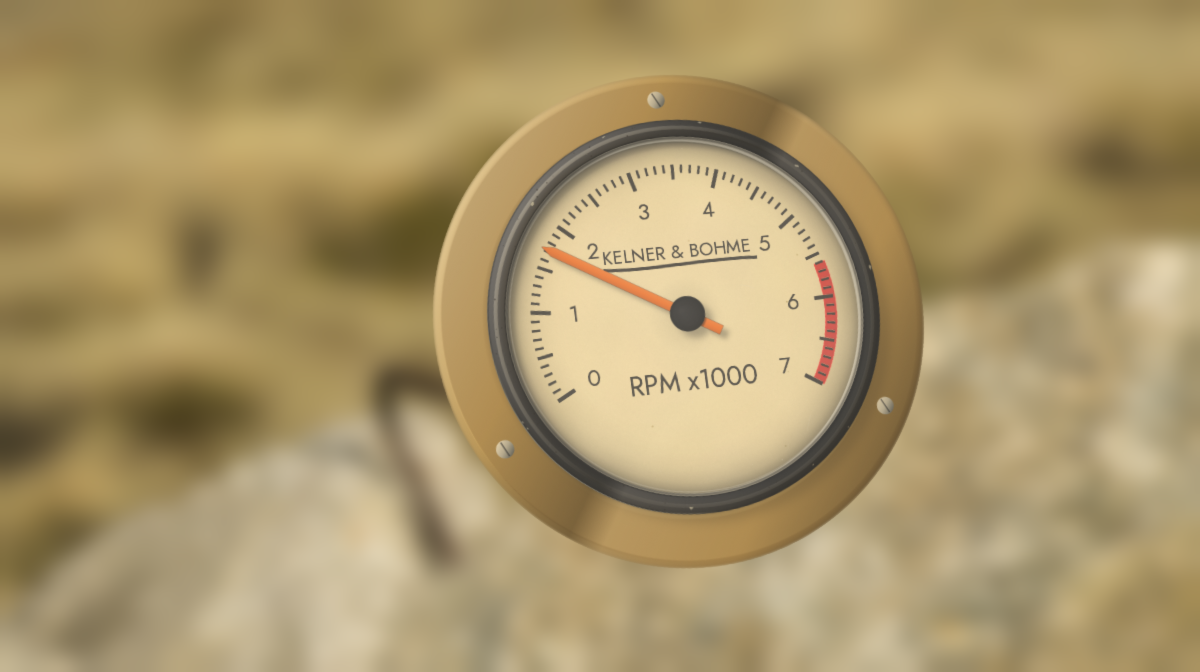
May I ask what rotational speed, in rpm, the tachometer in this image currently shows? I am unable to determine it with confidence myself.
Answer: 1700 rpm
